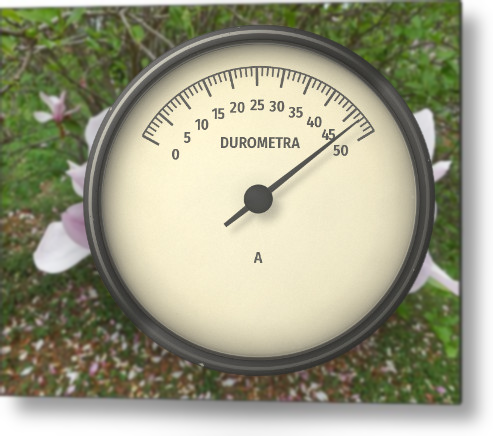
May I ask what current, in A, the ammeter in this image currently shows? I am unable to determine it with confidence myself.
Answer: 47 A
